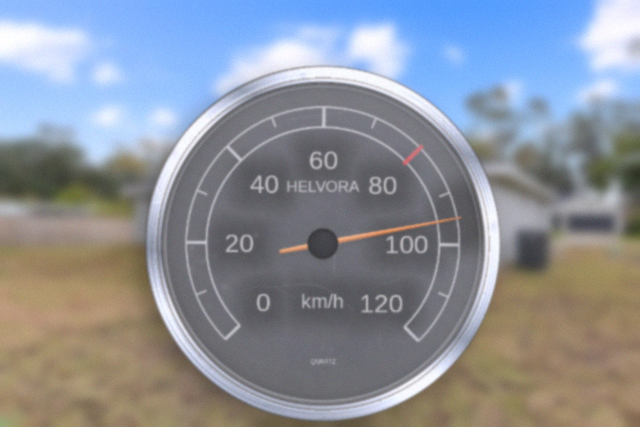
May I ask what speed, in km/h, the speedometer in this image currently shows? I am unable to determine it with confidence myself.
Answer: 95 km/h
